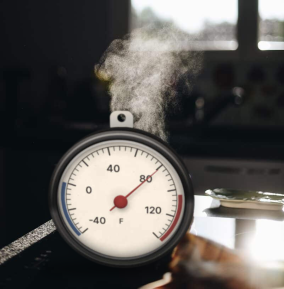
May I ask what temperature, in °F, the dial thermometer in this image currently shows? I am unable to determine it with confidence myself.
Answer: 80 °F
